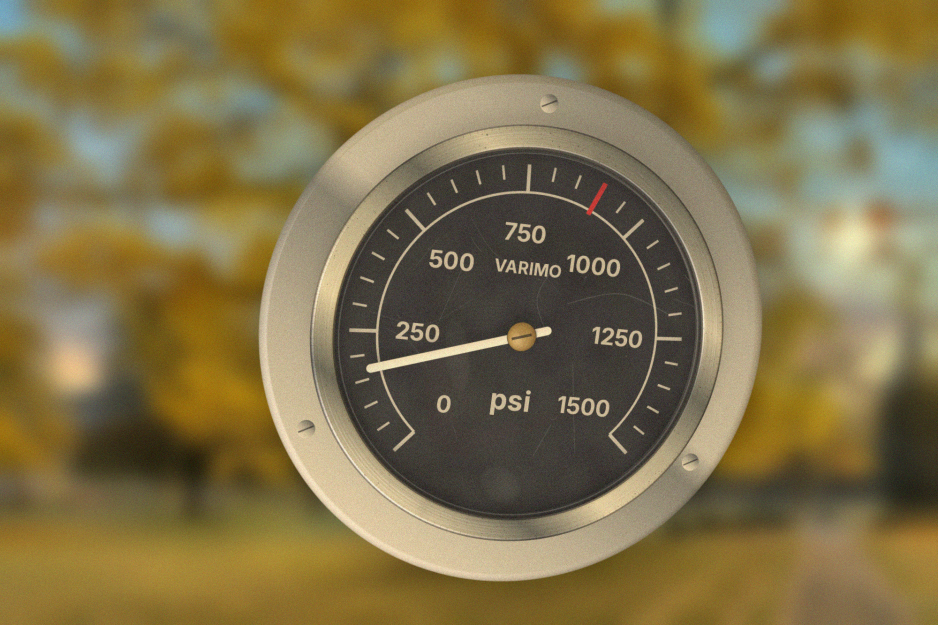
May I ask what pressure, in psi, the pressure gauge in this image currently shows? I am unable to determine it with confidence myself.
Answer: 175 psi
